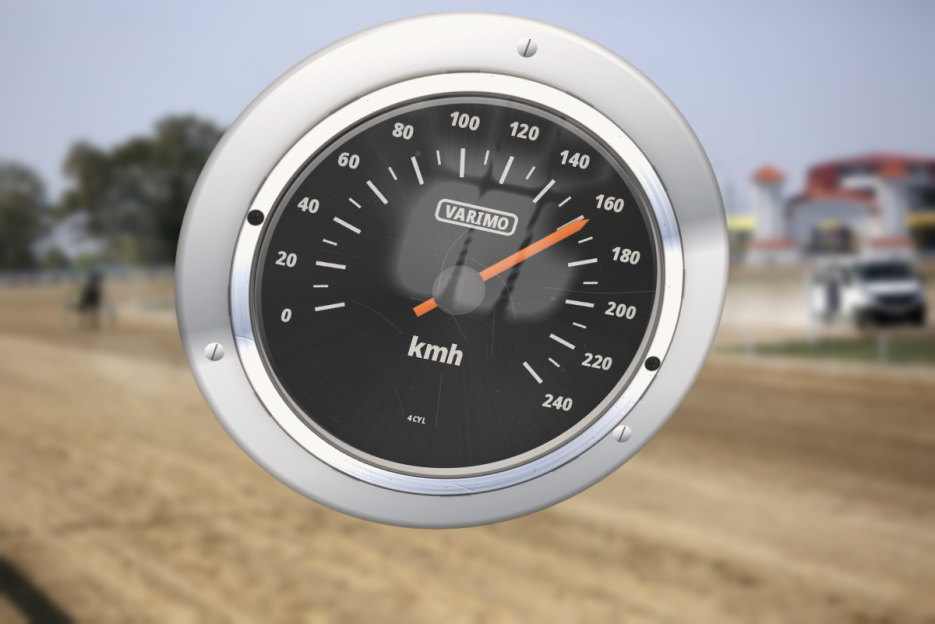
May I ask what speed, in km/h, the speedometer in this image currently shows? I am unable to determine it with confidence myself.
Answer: 160 km/h
